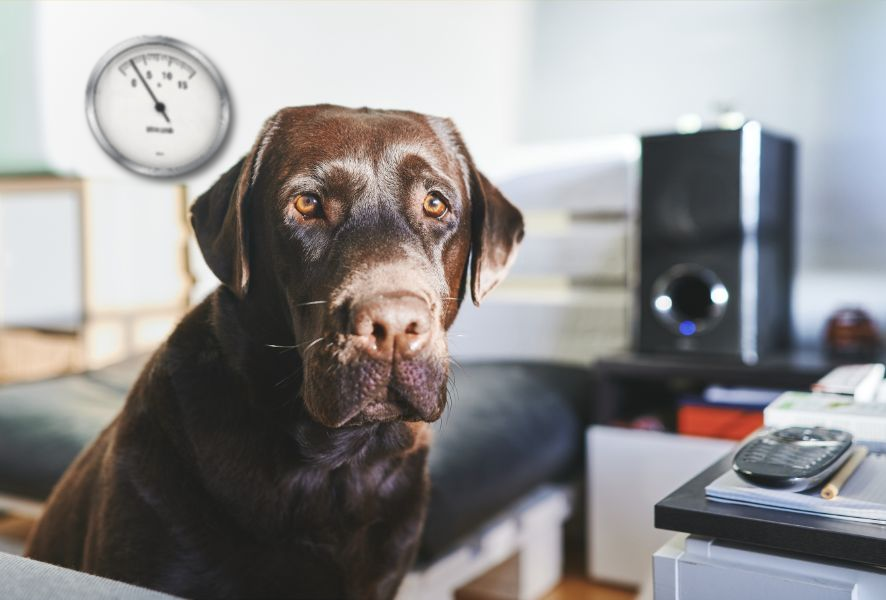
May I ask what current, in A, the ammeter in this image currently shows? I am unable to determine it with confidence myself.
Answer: 2.5 A
